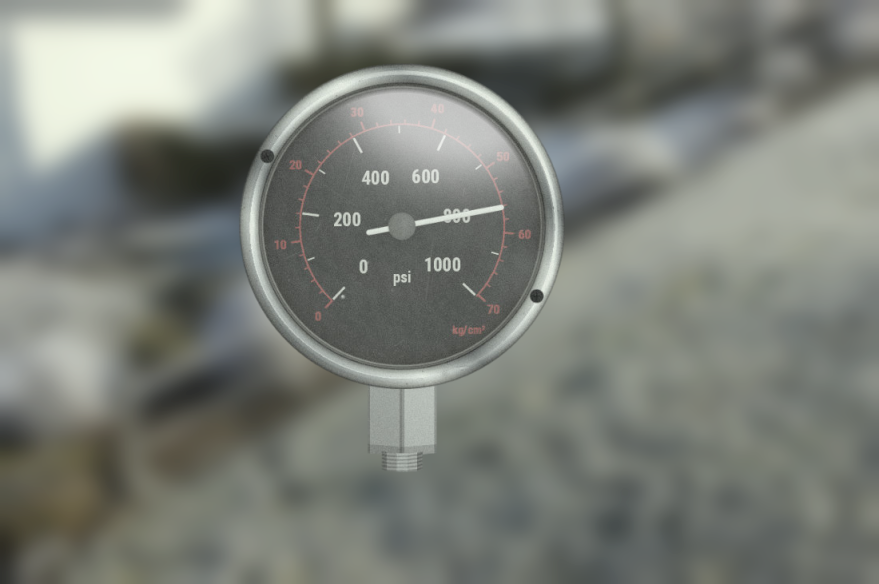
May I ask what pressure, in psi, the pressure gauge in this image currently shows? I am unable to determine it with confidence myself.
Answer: 800 psi
